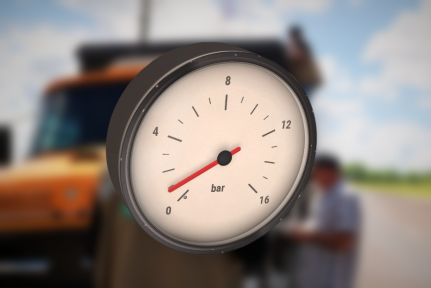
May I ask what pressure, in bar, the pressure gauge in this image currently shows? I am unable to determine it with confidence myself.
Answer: 1 bar
